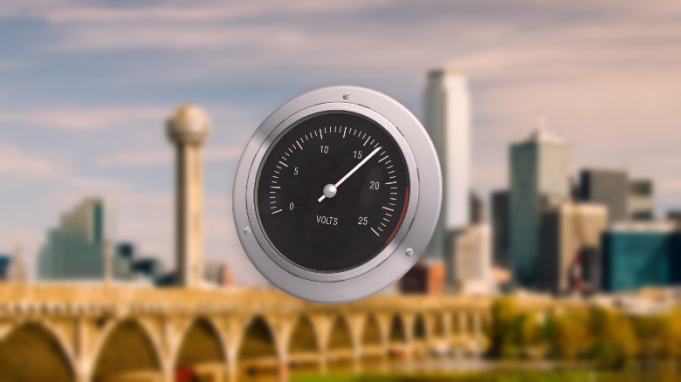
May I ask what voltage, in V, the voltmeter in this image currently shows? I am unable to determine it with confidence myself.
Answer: 16.5 V
